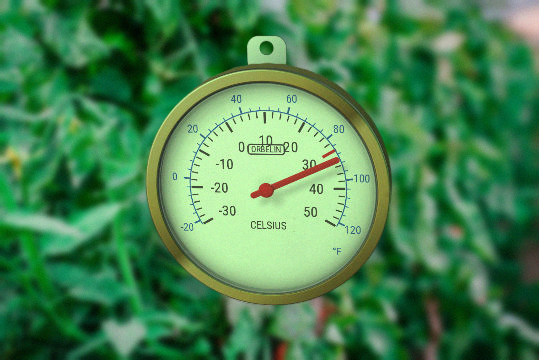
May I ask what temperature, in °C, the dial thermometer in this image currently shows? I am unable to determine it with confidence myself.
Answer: 32 °C
